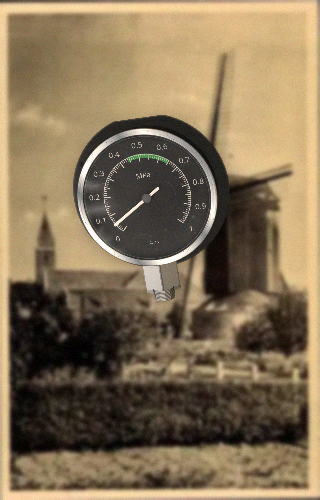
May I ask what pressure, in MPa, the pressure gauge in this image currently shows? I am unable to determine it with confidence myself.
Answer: 0.05 MPa
